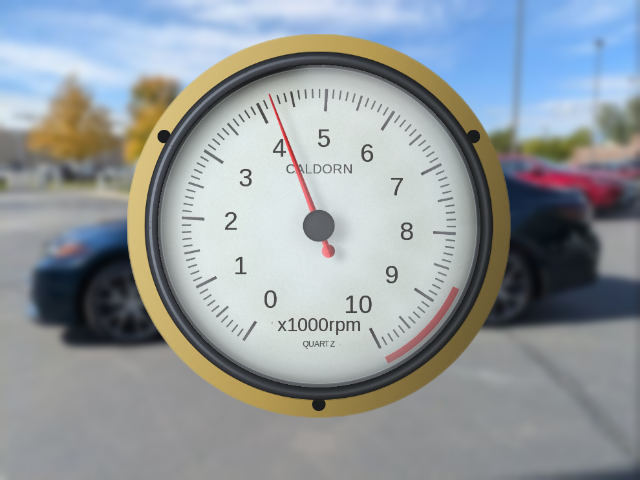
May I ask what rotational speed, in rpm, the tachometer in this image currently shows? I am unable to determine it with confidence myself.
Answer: 4200 rpm
